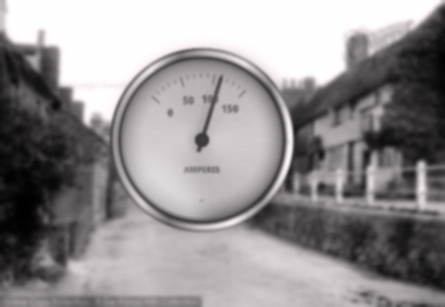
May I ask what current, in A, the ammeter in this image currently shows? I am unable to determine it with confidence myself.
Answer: 110 A
